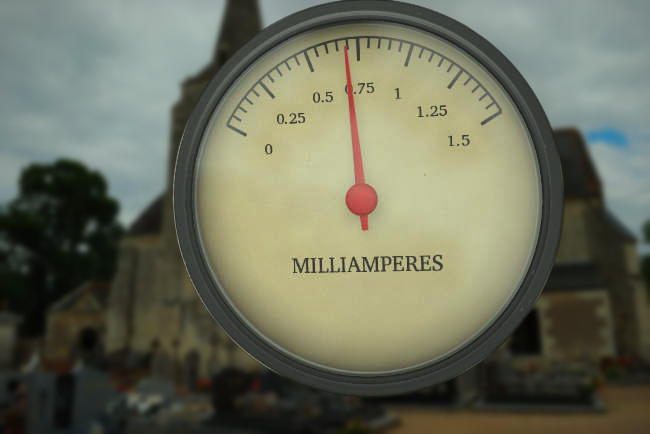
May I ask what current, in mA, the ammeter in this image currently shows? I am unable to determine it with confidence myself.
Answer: 0.7 mA
